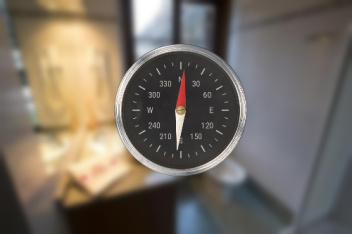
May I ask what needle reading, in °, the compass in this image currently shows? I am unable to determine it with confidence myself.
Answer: 5 °
